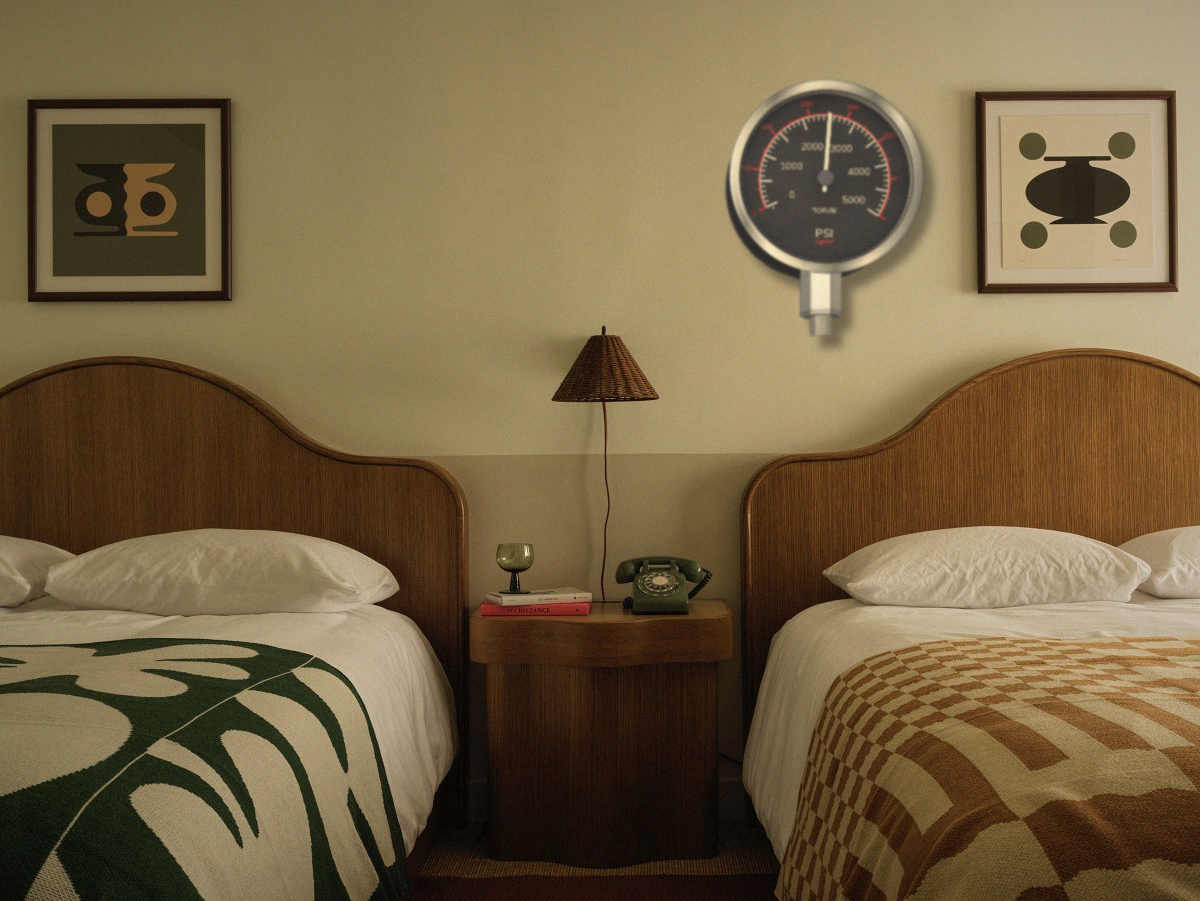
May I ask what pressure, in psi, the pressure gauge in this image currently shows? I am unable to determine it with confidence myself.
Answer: 2500 psi
